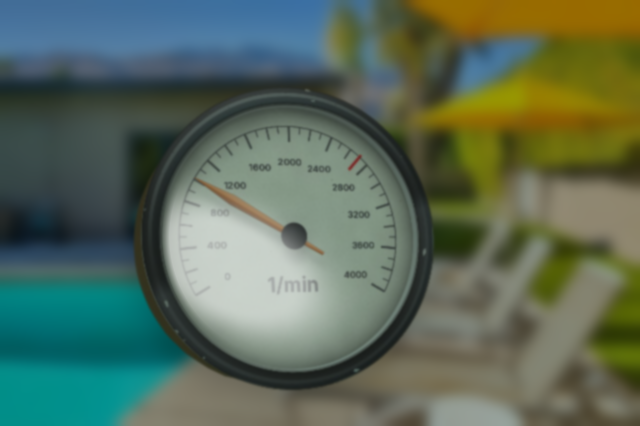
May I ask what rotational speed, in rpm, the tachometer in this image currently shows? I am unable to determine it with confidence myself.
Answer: 1000 rpm
